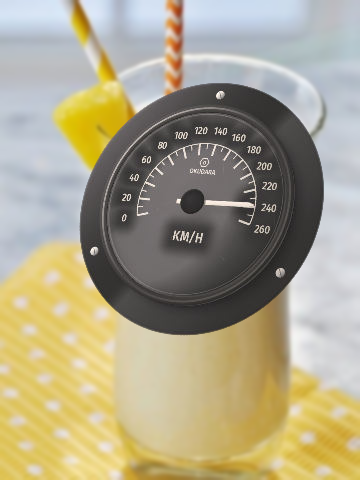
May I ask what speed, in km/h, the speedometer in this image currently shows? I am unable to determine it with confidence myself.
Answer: 240 km/h
